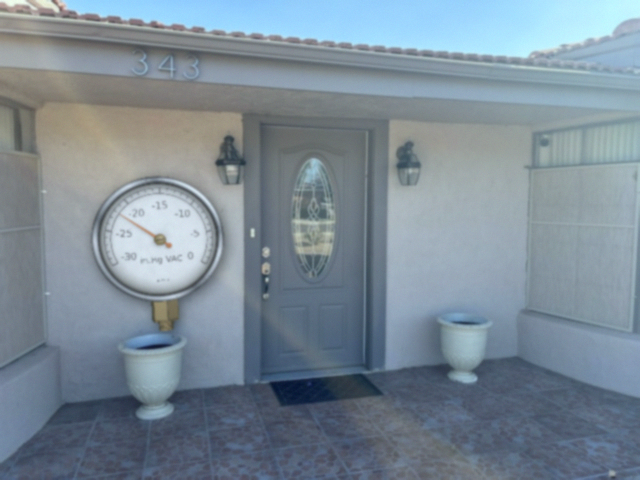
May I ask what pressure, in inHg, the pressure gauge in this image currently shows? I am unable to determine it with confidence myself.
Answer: -22 inHg
